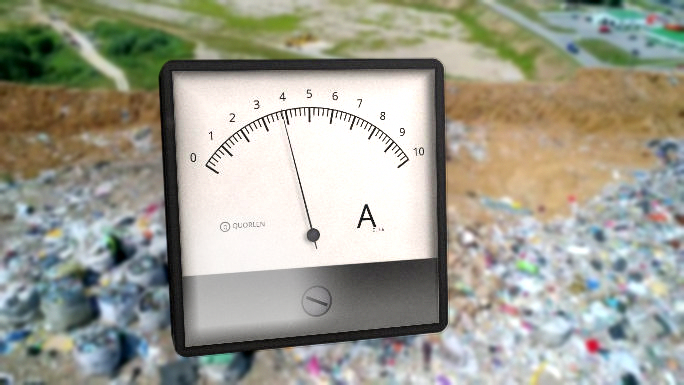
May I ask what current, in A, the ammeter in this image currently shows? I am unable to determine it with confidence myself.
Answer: 3.8 A
